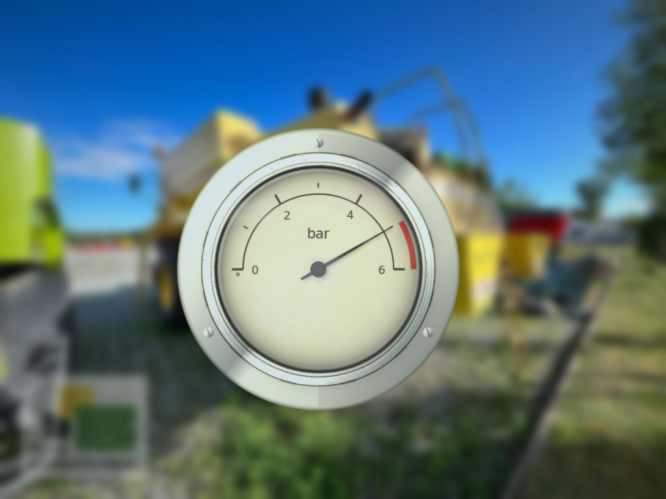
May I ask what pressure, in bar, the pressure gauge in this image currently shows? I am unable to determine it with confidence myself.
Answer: 5 bar
